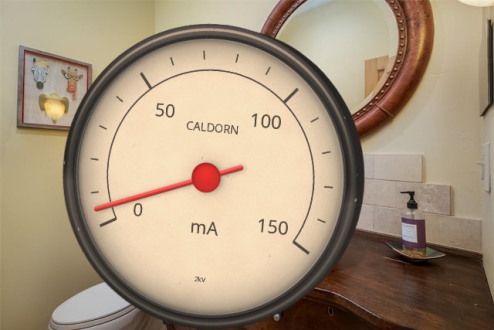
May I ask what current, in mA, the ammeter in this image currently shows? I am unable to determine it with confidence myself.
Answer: 5 mA
